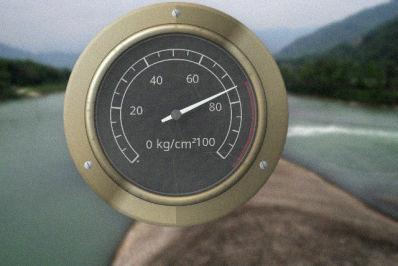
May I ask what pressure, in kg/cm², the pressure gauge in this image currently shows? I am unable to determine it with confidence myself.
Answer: 75 kg/cm²
